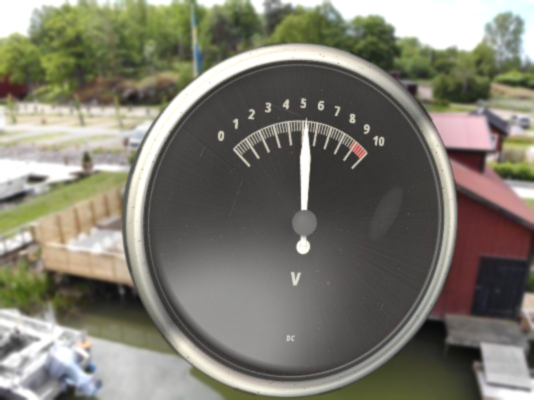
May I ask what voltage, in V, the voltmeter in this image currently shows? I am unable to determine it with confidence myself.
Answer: 5 V
